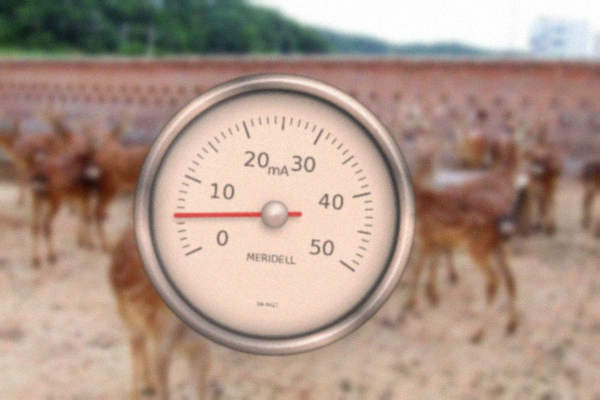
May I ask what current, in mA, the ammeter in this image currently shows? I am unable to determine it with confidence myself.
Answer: 5 mA
